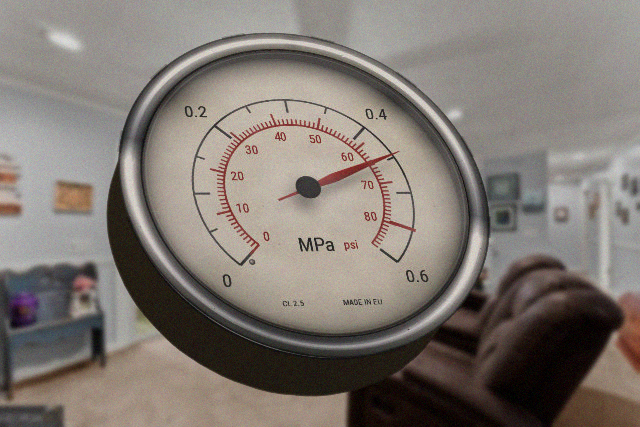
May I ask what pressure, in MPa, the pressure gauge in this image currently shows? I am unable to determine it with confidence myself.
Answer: 0.45 MPa
